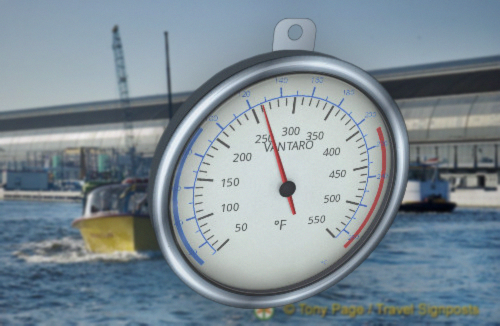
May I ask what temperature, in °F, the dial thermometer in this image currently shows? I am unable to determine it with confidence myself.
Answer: 260 °F
